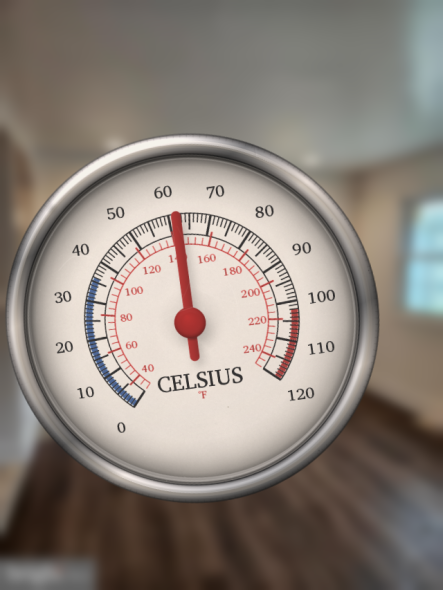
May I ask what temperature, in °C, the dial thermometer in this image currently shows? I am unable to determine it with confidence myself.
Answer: 62 °C
